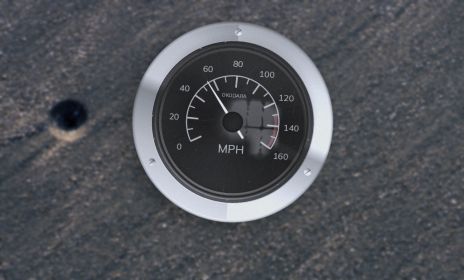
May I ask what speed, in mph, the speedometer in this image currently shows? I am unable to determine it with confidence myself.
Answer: 55 mph
